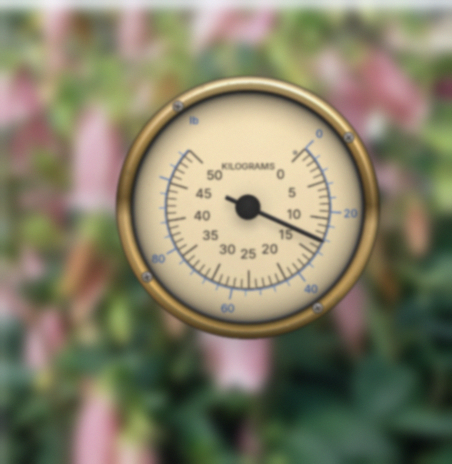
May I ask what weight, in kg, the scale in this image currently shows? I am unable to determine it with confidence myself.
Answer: 13 kg
